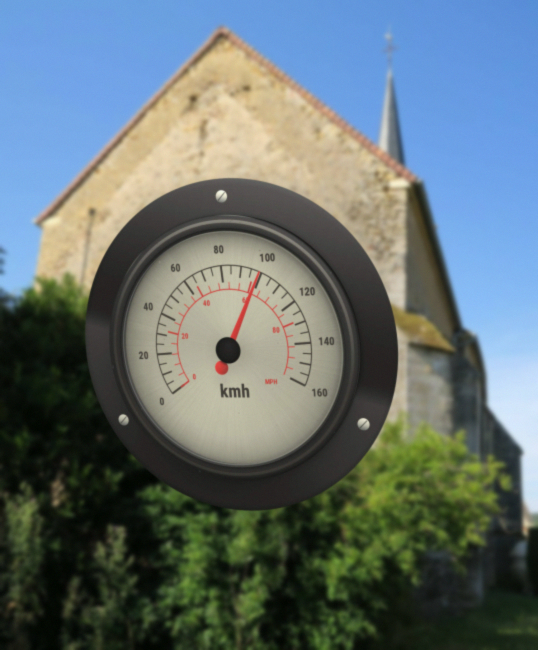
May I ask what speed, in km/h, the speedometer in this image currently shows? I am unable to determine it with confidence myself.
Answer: 100 km/h
